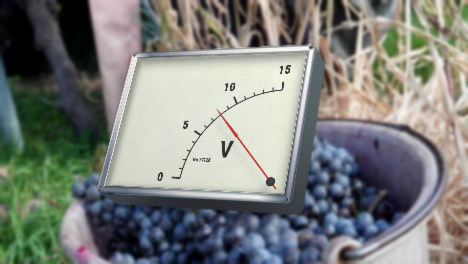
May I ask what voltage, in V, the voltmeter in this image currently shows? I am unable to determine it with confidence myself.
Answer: 8 V
